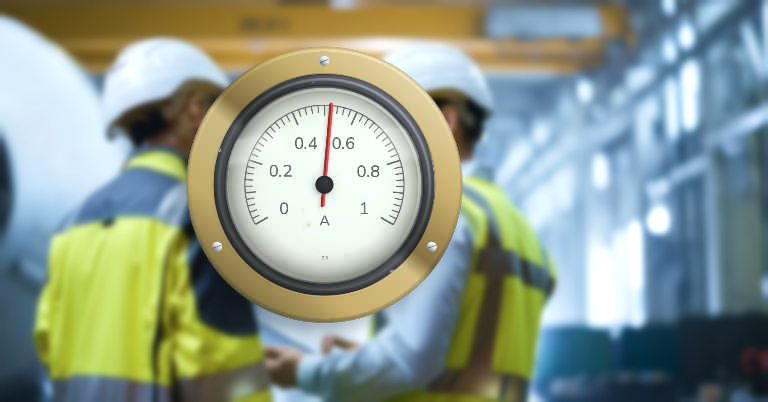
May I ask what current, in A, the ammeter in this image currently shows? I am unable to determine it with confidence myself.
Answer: 0.52 A
